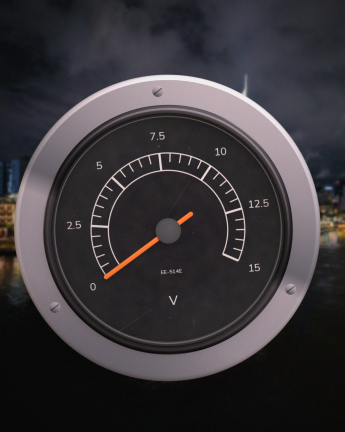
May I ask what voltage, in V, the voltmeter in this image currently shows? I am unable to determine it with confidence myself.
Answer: 0 V
